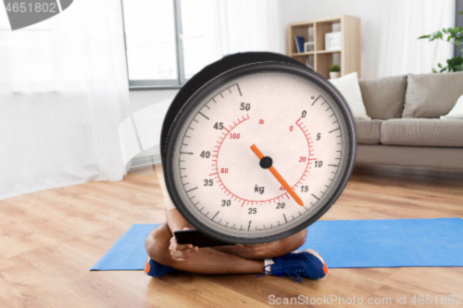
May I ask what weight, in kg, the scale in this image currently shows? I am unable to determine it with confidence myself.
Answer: 17 kg
